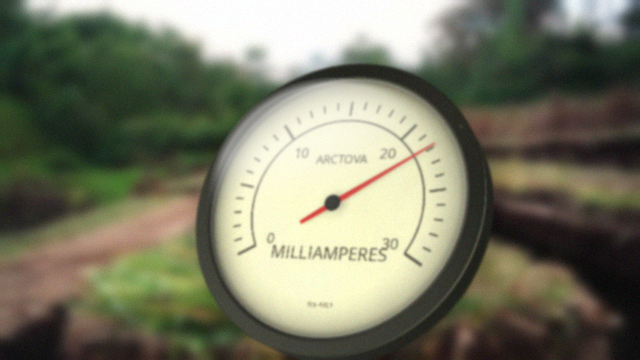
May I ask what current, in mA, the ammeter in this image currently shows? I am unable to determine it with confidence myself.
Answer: 22 mA
